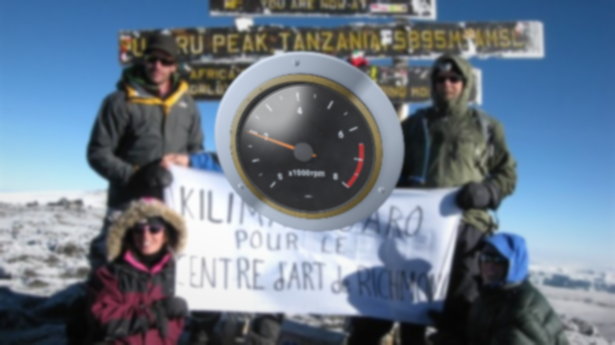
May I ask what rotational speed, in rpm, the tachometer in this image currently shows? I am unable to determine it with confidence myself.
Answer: 2000 rpm
